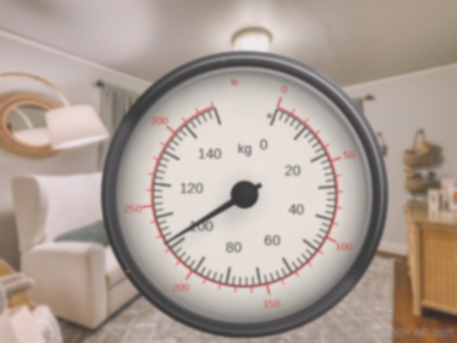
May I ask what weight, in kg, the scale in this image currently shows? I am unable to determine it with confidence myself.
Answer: 102 kg
